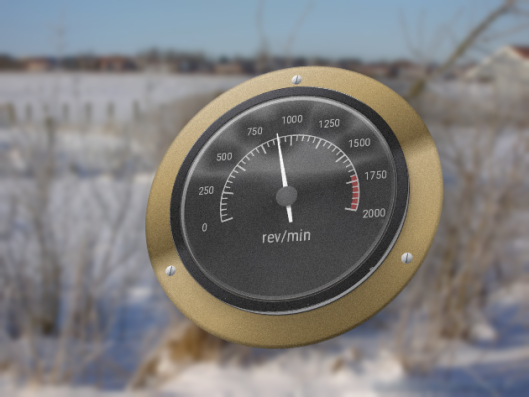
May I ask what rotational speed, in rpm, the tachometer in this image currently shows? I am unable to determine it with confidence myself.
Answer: 900 rpm
